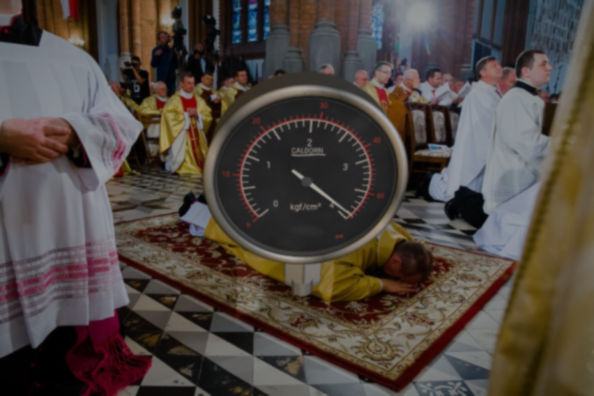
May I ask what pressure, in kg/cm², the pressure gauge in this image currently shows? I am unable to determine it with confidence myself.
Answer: 3.9 kg/cm²
